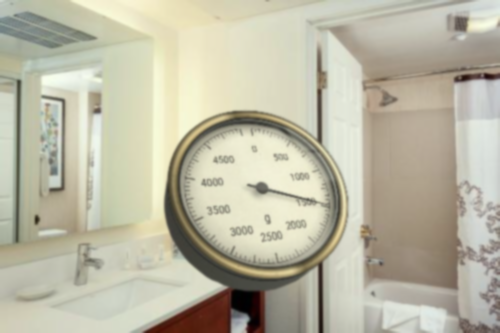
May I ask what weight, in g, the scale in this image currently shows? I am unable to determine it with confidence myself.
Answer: 1500 g
